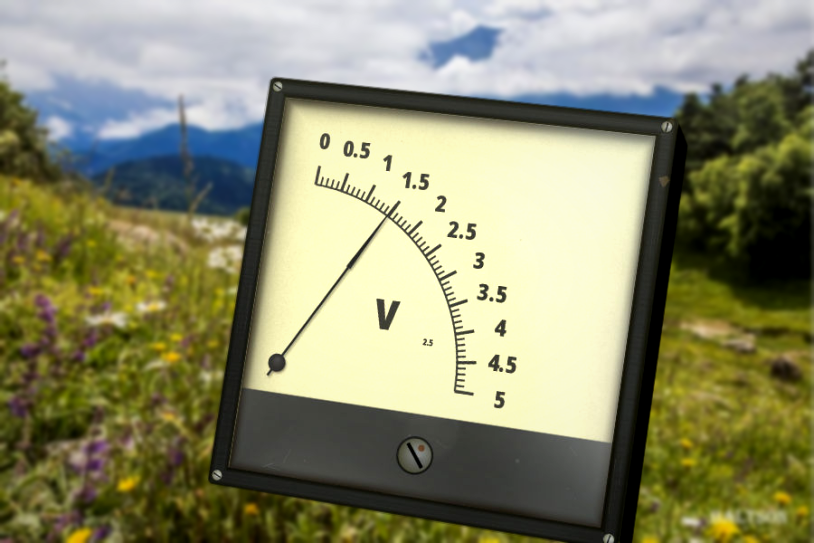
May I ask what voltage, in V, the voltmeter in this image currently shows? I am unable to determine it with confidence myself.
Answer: 1.5 V
